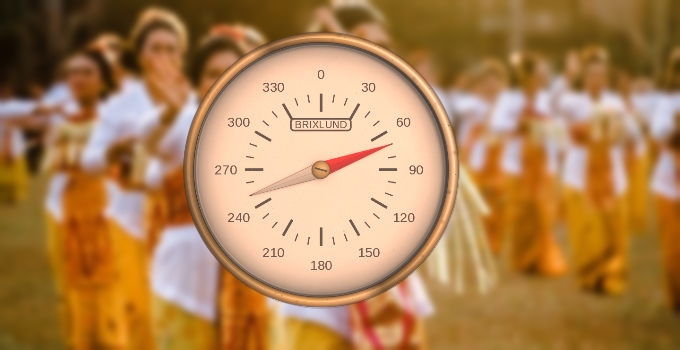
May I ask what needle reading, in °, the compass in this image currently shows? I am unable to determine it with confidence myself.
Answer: 70 °
